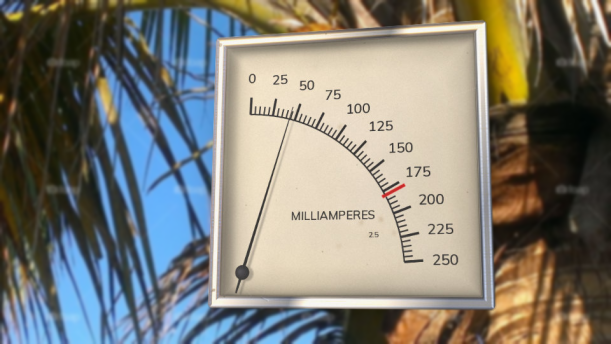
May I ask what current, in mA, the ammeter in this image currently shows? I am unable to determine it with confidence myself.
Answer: 45 mA
